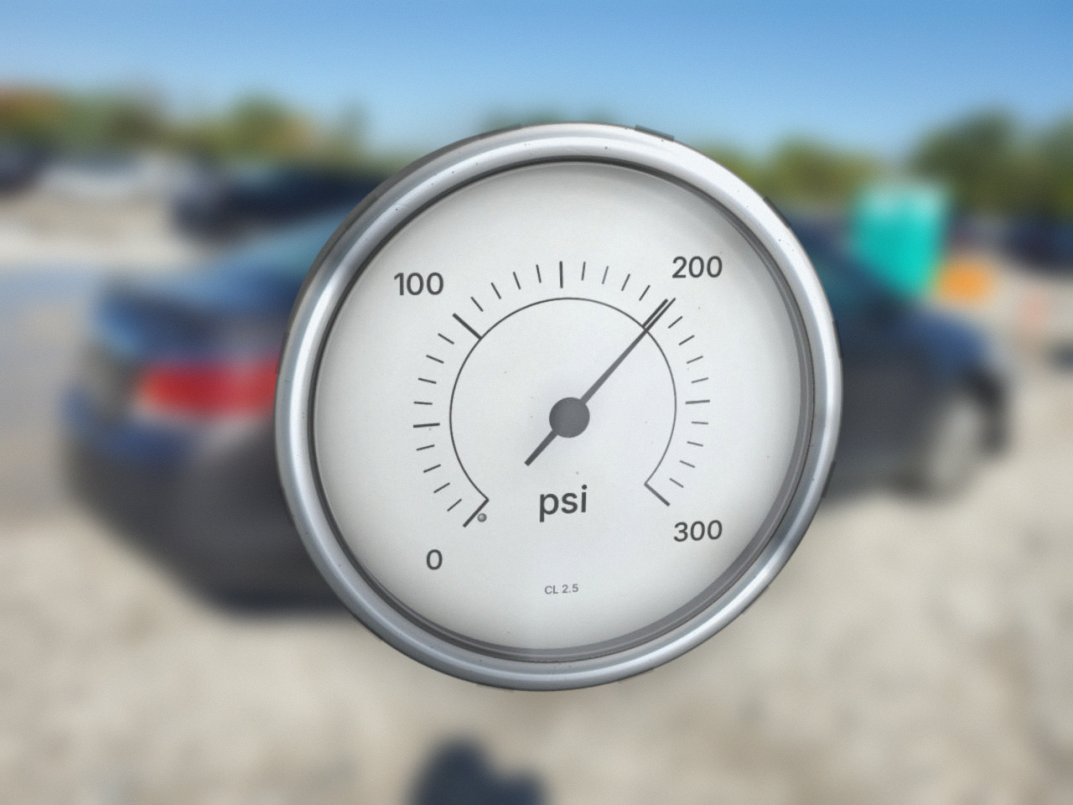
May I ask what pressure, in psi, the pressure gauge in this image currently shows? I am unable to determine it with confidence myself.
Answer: 200 psi
